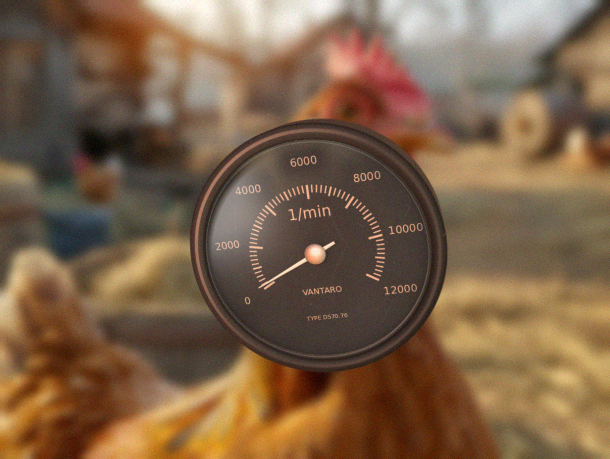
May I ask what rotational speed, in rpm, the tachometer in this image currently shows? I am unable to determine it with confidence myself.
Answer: 200 rpm
